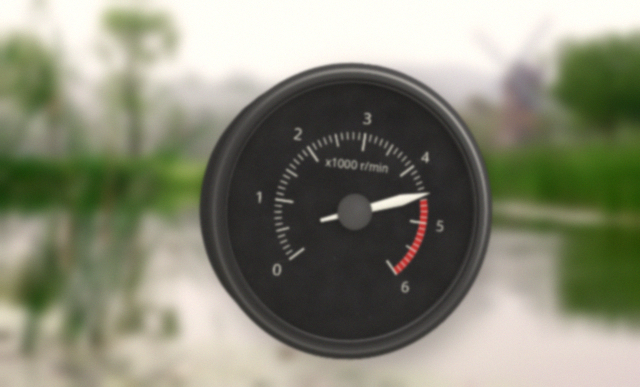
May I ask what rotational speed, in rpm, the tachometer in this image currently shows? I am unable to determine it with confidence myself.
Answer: 4500 rpm
